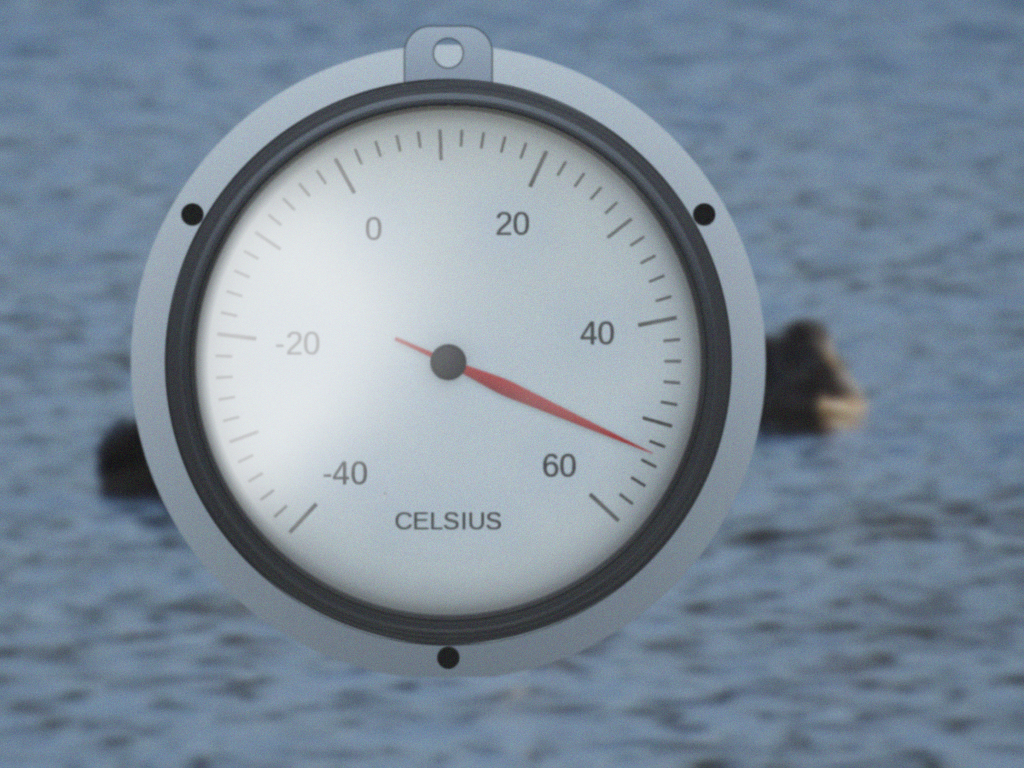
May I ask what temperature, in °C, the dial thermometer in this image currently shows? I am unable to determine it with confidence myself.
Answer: 53 °C
